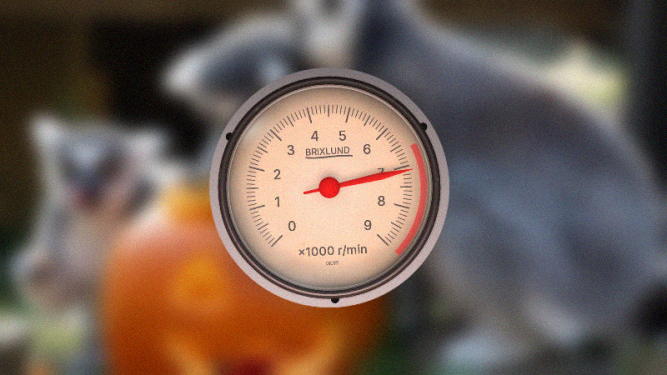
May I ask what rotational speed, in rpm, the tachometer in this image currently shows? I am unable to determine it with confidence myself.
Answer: 7100 rpm
